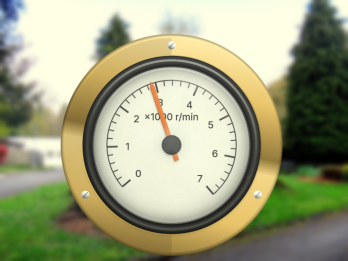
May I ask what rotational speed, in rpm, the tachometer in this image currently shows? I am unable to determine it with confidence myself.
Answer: 2900 rpm
